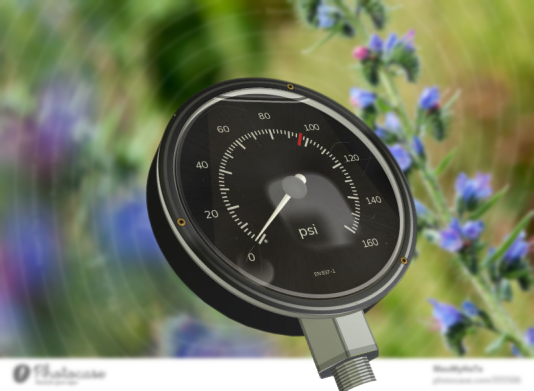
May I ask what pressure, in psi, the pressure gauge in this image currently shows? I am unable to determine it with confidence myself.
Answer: 2 psi
